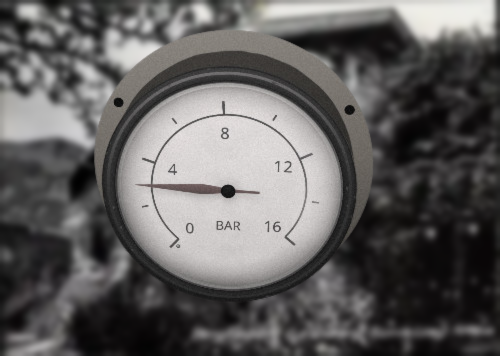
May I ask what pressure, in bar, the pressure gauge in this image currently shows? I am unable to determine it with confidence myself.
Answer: 3 bar
